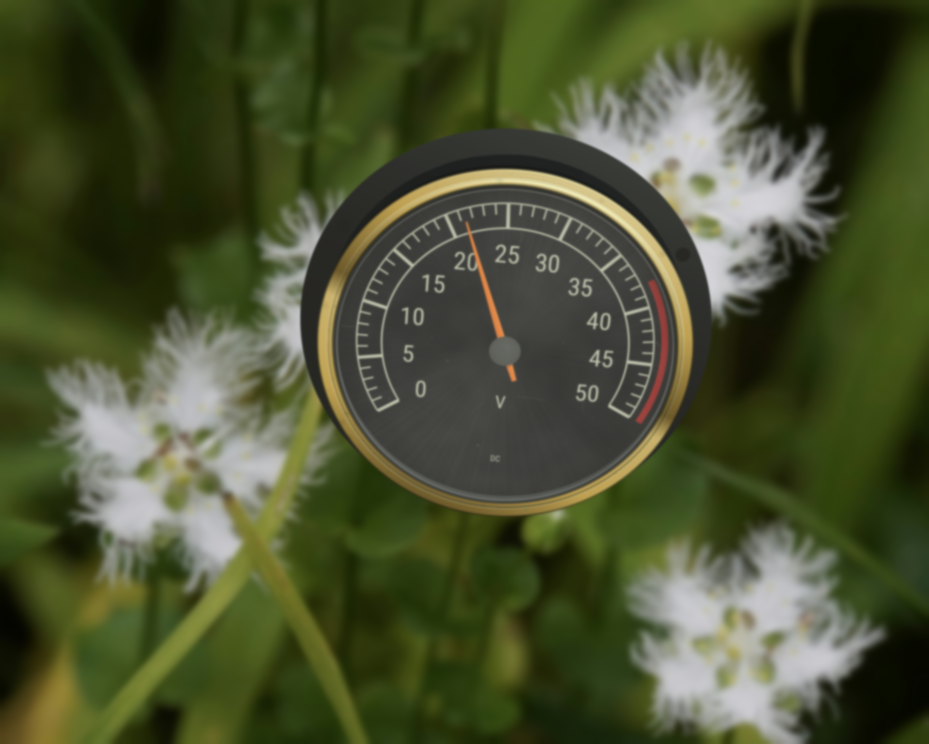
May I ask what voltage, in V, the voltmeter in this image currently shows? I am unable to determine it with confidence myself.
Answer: 21.5 V
